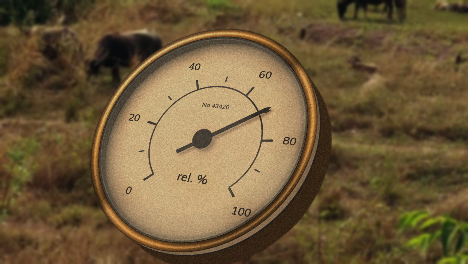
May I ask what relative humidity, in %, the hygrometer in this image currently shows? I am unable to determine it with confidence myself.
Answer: 70 %
